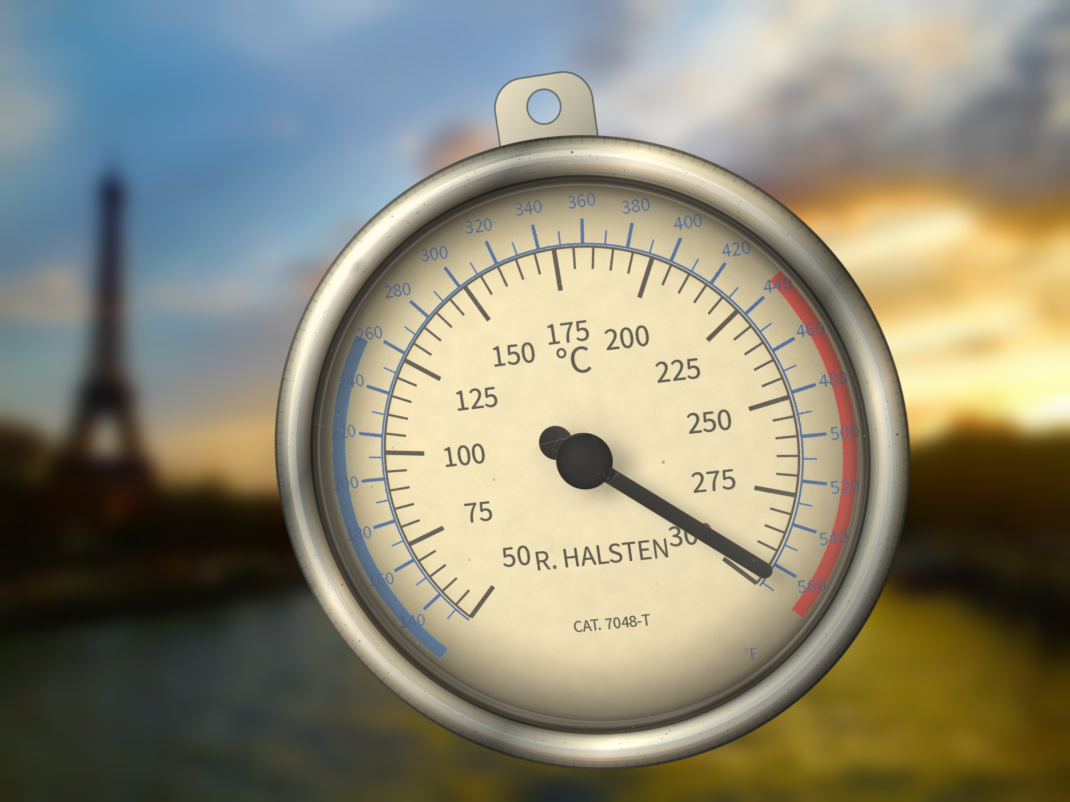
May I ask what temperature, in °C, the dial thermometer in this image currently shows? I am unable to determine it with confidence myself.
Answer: 295 °C
